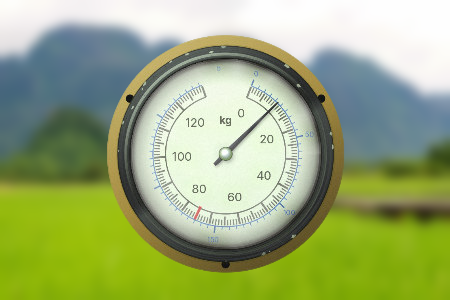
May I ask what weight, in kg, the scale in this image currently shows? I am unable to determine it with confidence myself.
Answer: 10 kg
